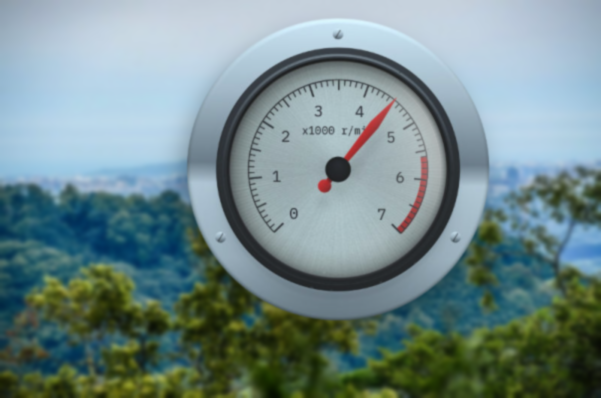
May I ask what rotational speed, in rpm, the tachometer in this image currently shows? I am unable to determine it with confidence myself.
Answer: 4500 rpm
